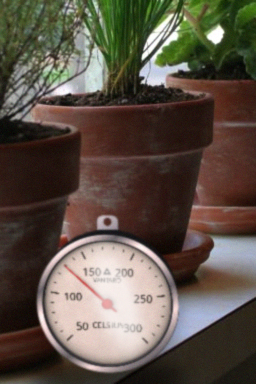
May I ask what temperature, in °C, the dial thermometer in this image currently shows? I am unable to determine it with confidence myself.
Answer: 130 °C
